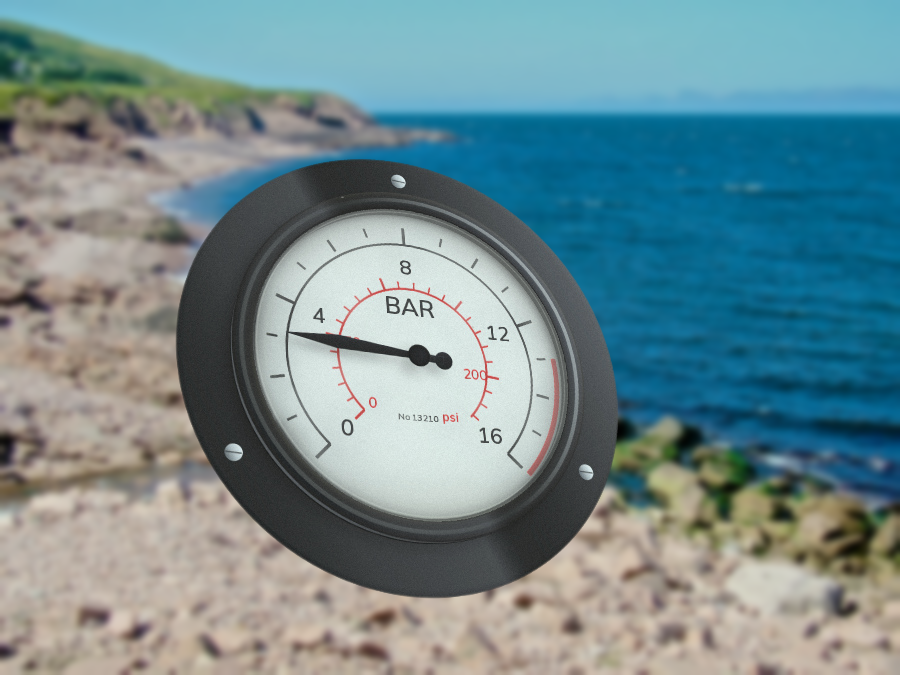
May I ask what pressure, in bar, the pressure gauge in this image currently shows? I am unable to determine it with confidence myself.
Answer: 3 bar
